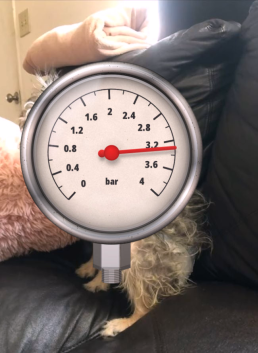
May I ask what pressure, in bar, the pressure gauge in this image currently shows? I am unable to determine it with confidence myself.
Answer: 3.3 bar
